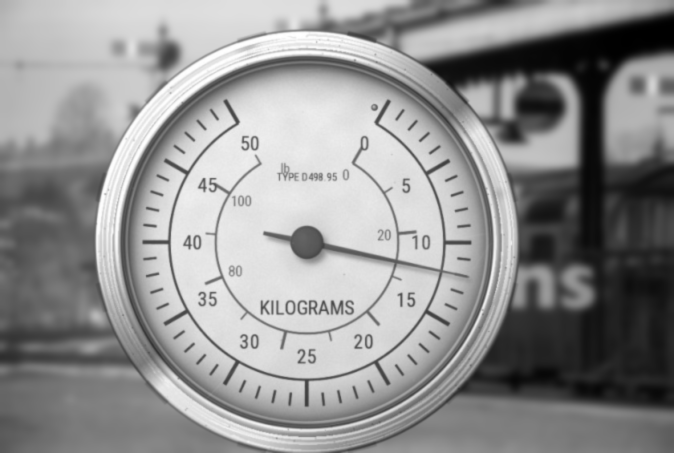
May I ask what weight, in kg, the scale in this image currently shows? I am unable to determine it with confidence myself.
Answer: 12 kg
